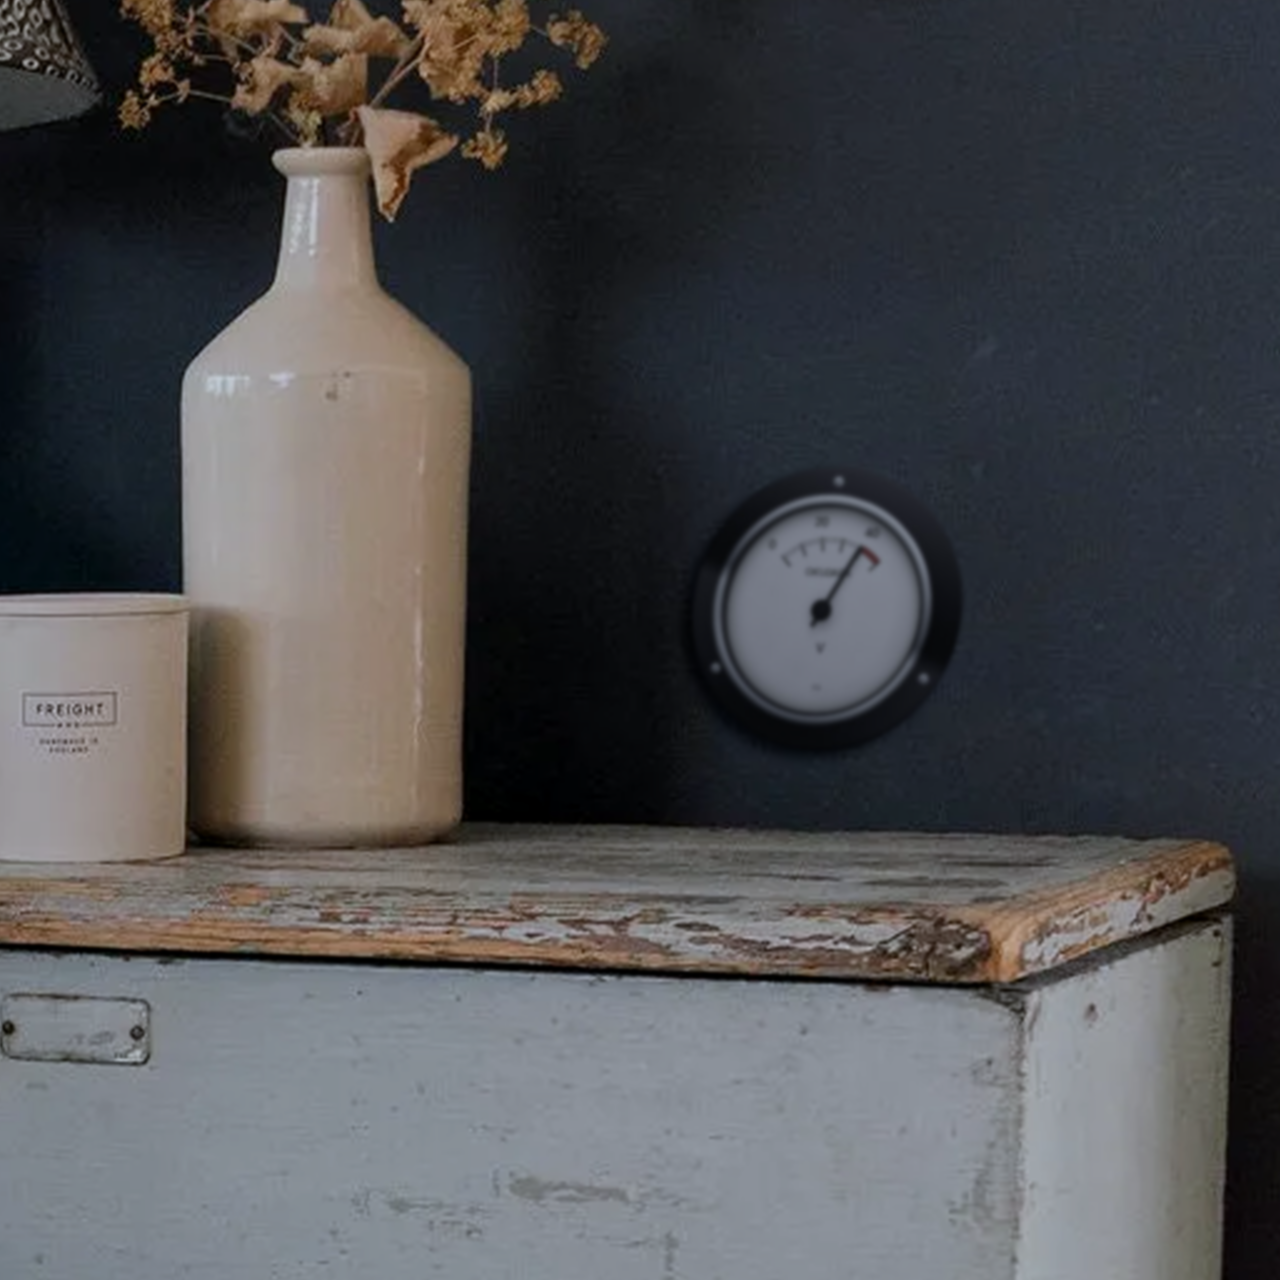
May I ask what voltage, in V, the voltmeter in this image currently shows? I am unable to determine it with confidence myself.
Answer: 40 V
